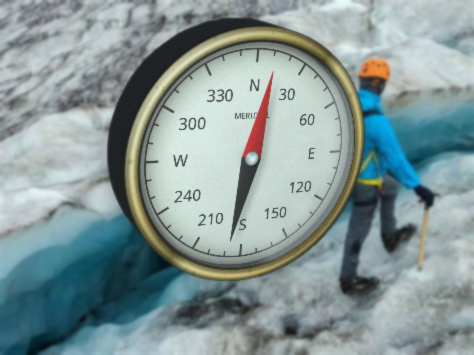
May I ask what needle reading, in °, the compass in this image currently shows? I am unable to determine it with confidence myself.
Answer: 10 °
